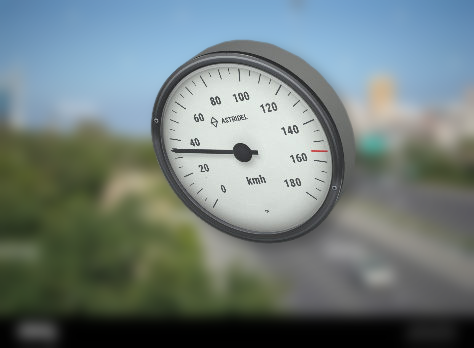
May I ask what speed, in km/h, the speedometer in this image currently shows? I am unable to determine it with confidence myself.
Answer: 35 km/h
